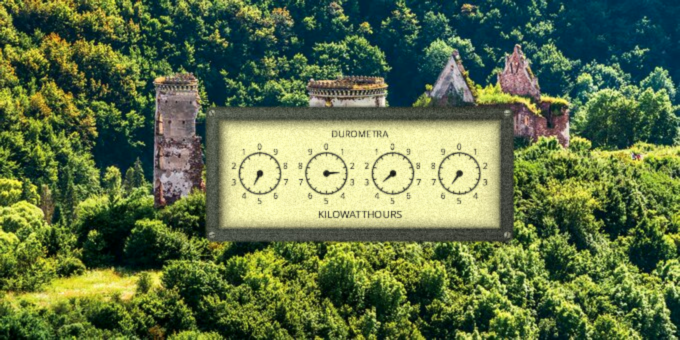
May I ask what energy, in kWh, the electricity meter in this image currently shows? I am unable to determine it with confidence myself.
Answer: 4236 kWh
